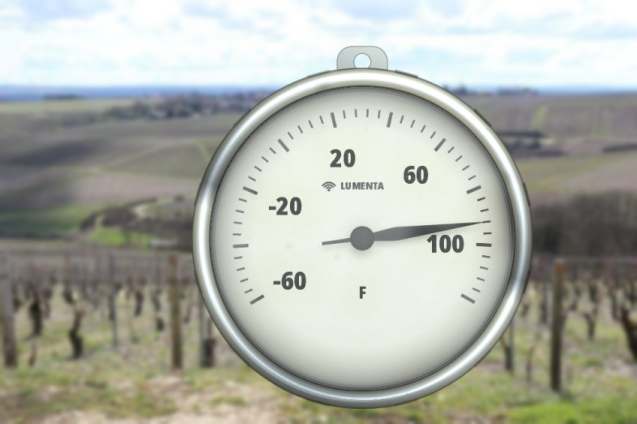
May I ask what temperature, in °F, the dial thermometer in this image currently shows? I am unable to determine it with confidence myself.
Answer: 92 °F
